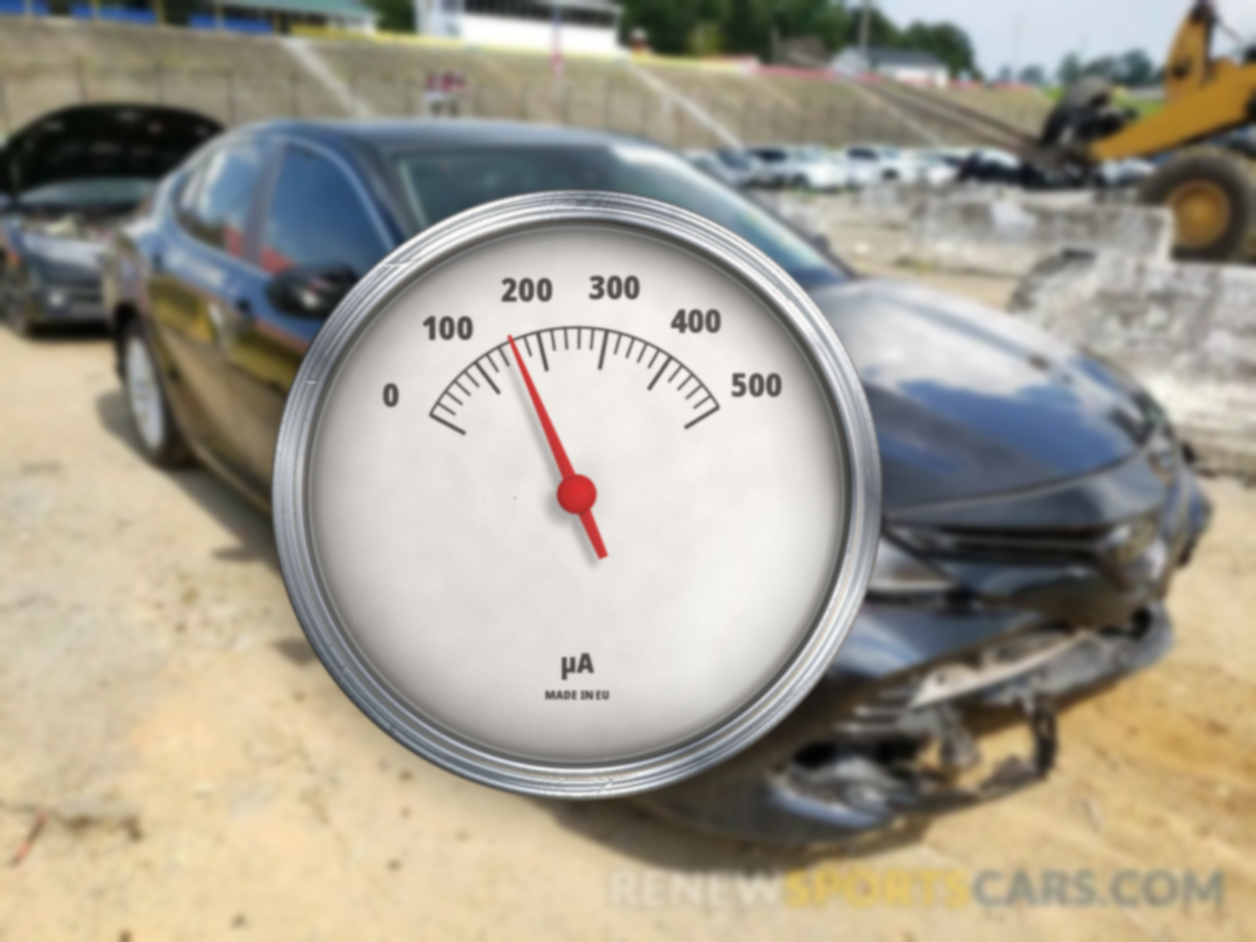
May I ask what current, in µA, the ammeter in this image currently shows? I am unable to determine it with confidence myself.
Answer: 160 µA
